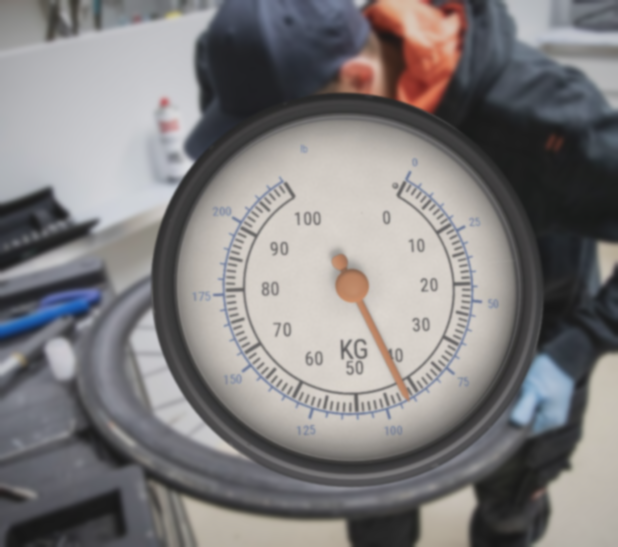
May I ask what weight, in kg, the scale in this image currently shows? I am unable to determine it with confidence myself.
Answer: 42 kg
